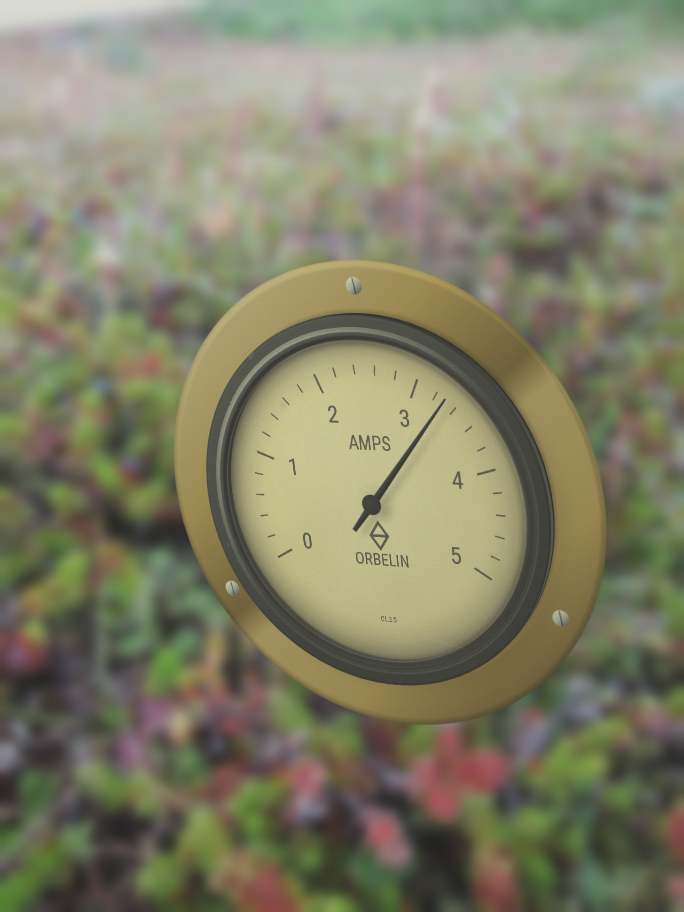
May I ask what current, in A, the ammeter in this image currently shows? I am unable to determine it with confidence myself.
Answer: 3.3 A
